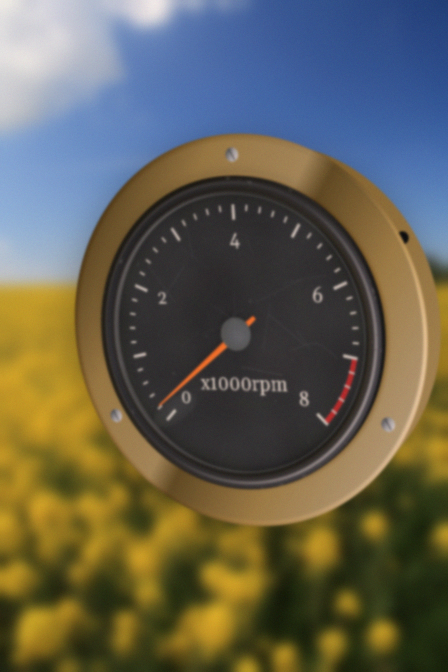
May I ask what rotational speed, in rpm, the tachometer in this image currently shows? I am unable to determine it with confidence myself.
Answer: 200 rpm
